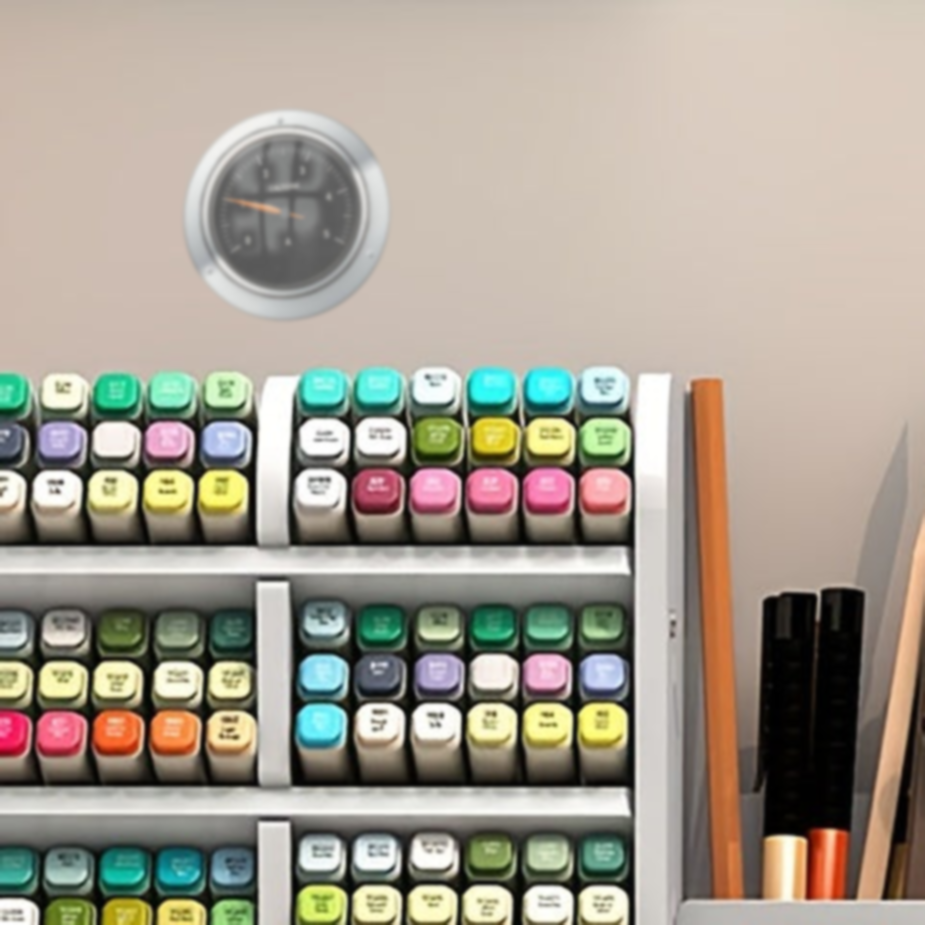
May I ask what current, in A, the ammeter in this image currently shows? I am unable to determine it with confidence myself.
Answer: 1 A
